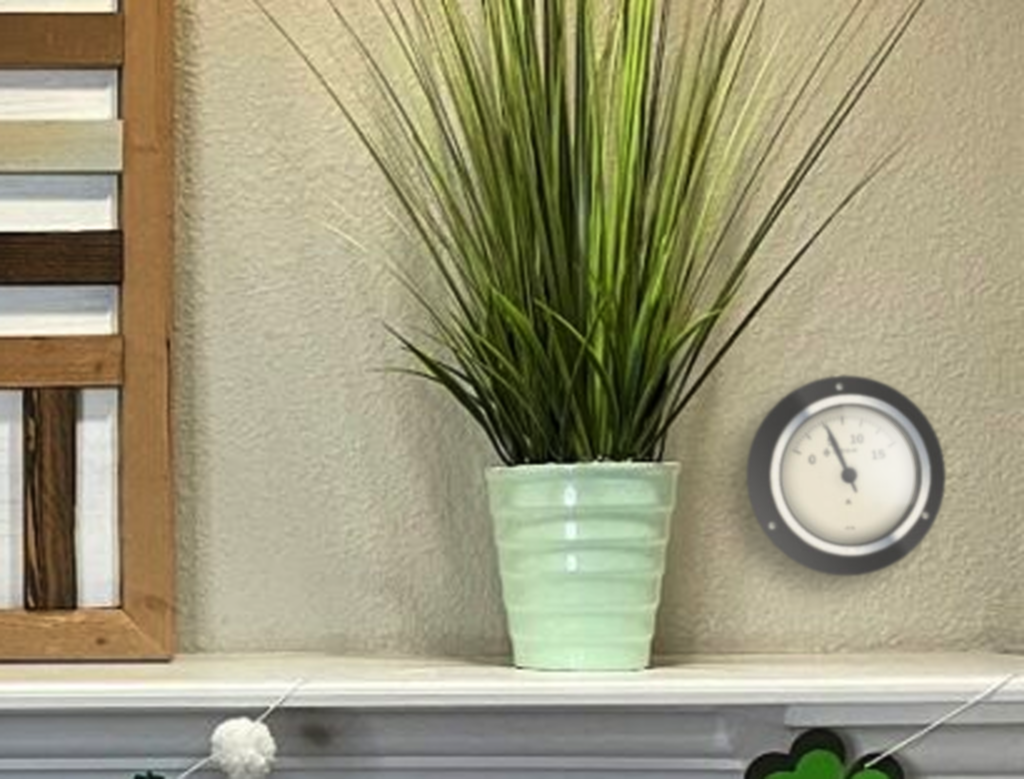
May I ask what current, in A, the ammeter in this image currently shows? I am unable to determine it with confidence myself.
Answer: 5 A
